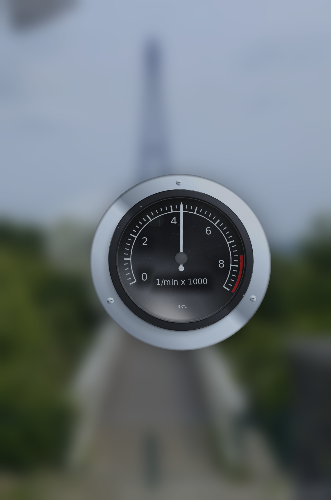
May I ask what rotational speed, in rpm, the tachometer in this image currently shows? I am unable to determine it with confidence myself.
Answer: 4400 rpm
